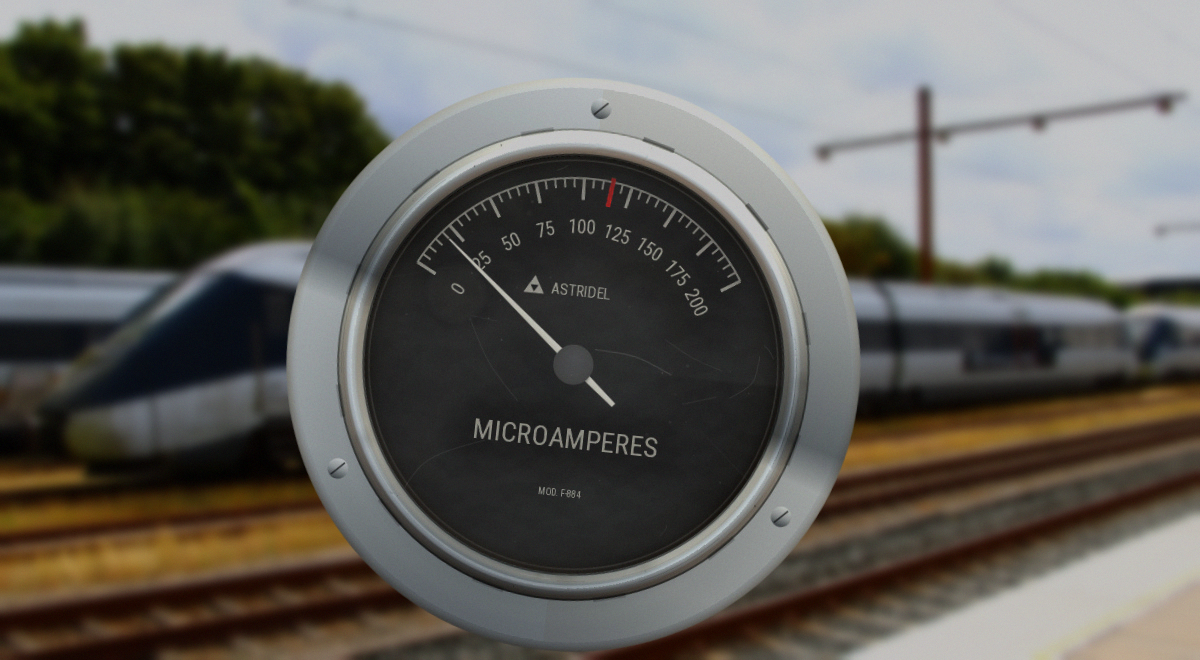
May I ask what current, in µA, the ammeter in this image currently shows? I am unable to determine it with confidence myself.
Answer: 20 µA
